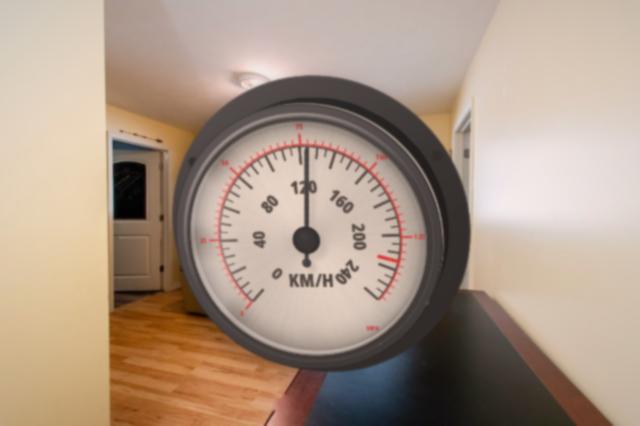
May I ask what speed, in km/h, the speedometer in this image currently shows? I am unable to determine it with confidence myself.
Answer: 125 km/h
